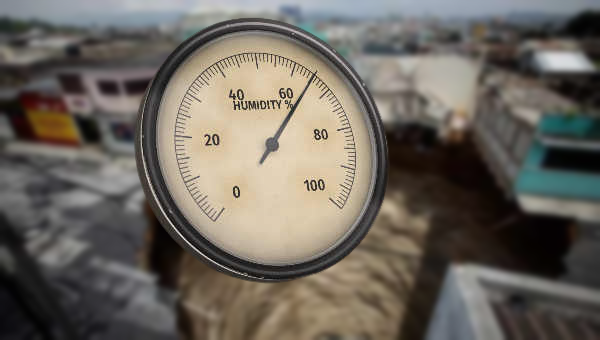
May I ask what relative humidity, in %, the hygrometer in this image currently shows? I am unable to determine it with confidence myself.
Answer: 65 %
